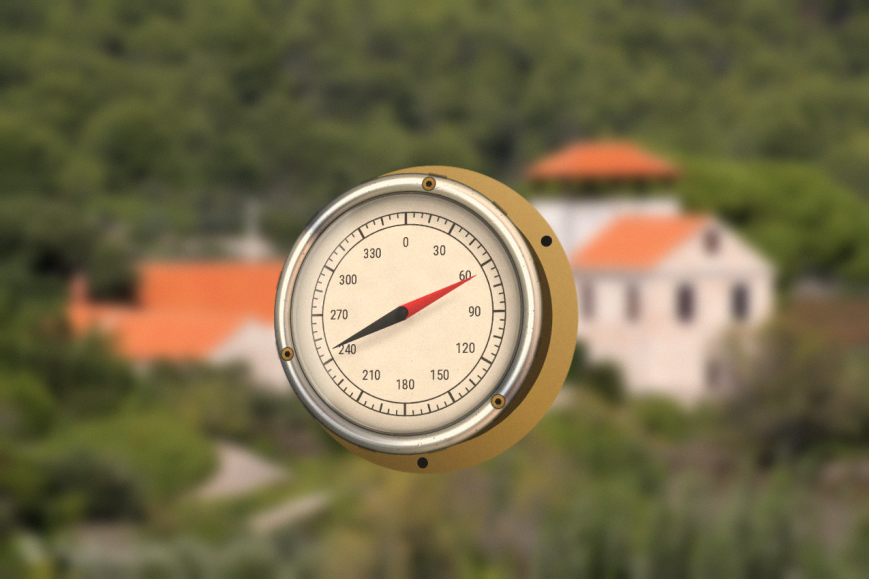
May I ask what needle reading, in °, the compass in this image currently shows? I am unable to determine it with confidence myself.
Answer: 65 °
